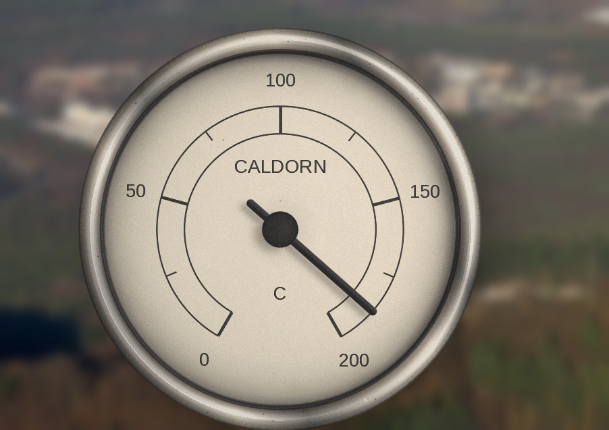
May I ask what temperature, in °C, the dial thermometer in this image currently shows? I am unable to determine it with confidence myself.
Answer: 187.5 °C
